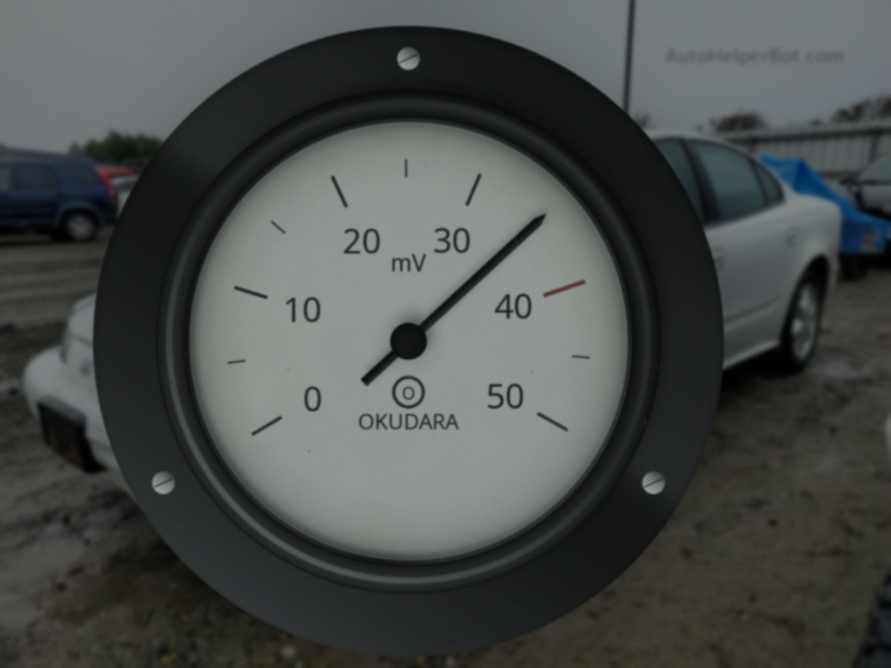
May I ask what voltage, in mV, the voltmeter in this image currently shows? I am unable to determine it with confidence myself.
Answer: 35 mV
